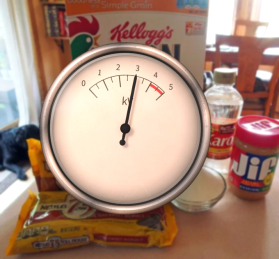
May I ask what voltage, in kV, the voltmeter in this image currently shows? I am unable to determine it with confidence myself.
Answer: 3 kV
